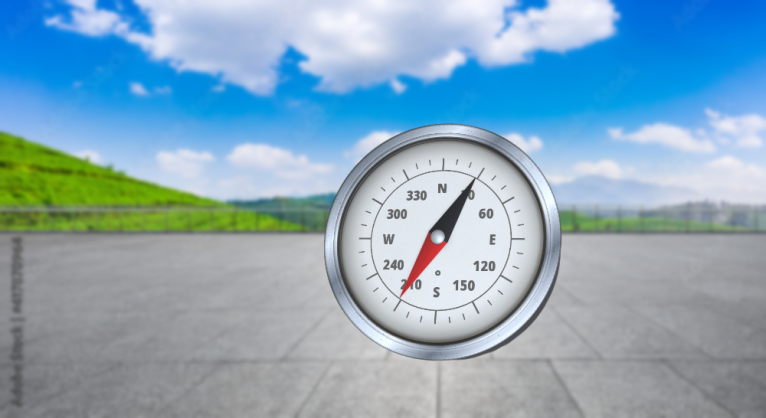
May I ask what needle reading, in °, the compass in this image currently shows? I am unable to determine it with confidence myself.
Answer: 210 °
